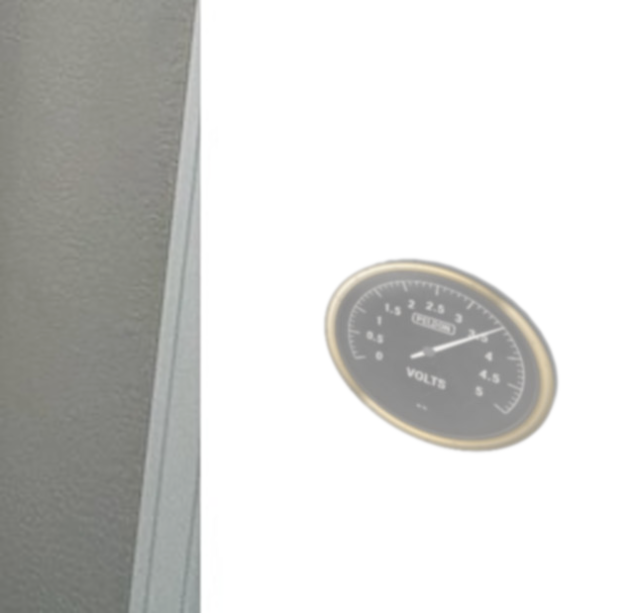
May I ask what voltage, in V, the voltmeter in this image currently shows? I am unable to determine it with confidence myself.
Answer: 3.5 V
